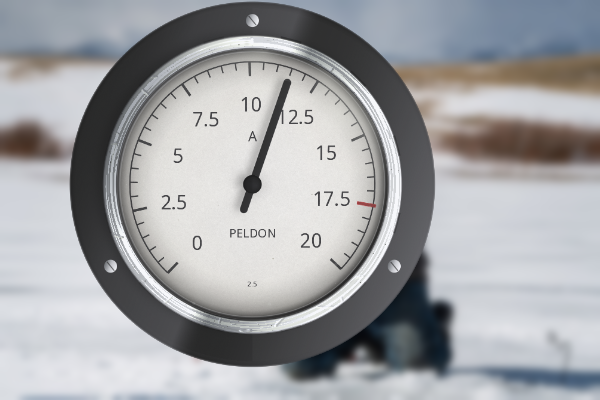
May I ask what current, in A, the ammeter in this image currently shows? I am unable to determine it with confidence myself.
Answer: 11.5 A
